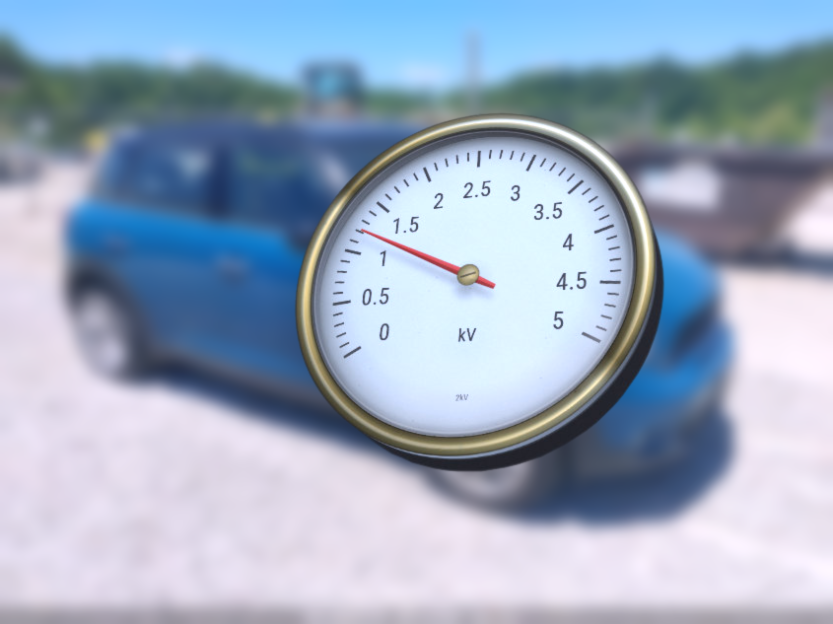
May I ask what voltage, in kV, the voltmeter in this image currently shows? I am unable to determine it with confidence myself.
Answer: 1.2 kV
